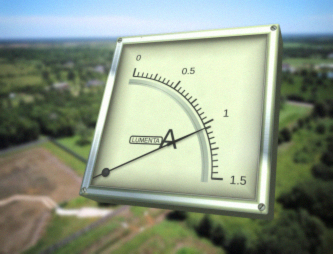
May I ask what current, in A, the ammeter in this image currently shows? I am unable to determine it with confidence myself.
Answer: 1.05 A
